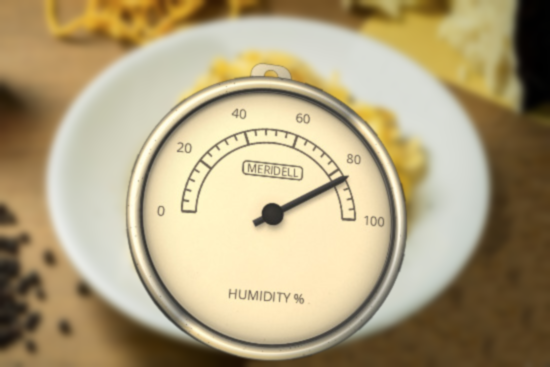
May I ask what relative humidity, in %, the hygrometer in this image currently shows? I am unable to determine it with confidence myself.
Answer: 84 %
